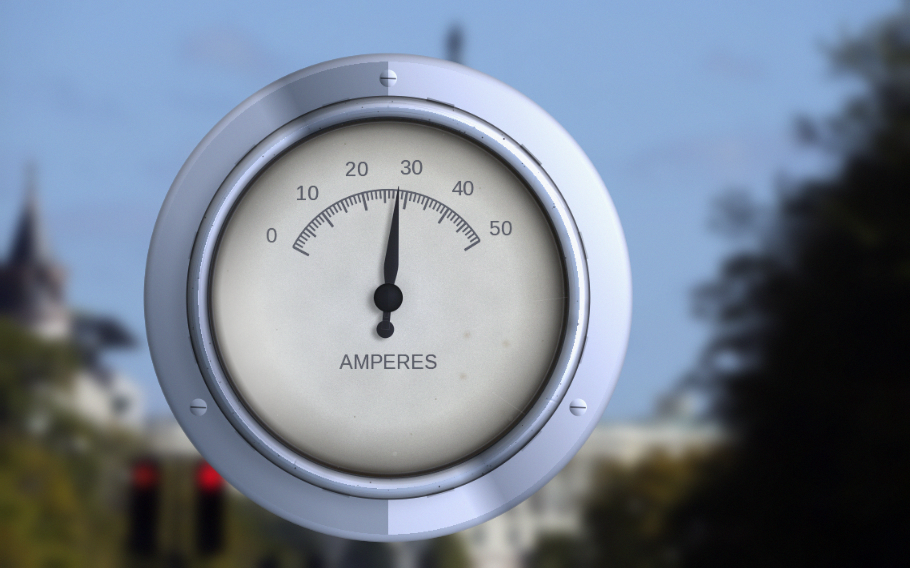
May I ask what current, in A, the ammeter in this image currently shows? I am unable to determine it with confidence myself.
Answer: 28 A
